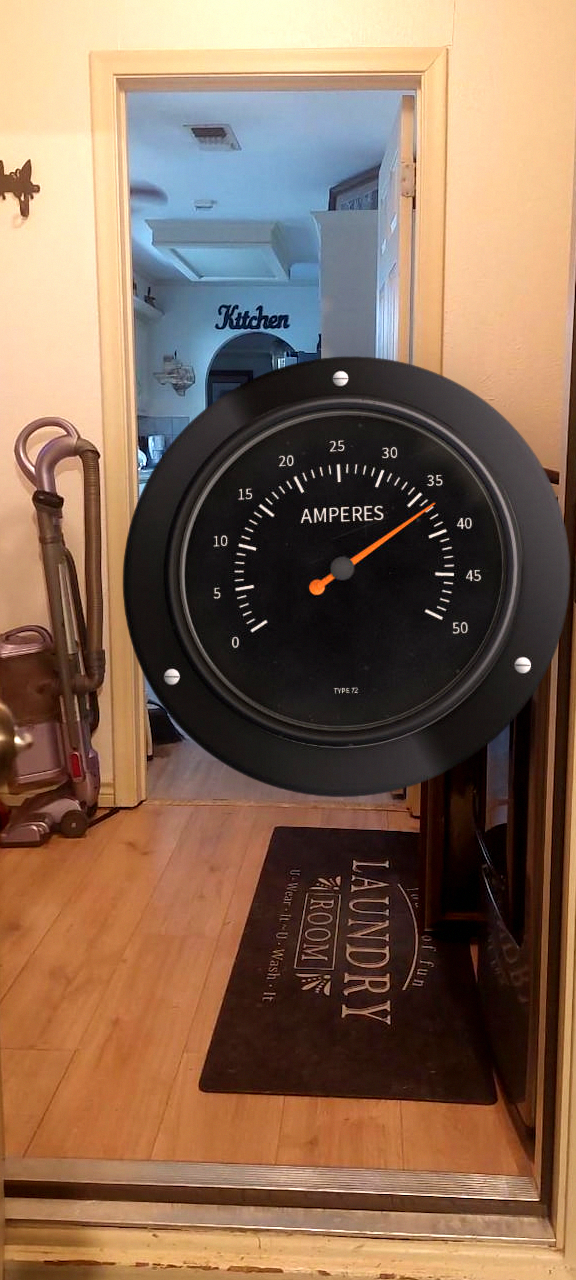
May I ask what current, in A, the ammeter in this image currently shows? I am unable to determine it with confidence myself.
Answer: 37 A
